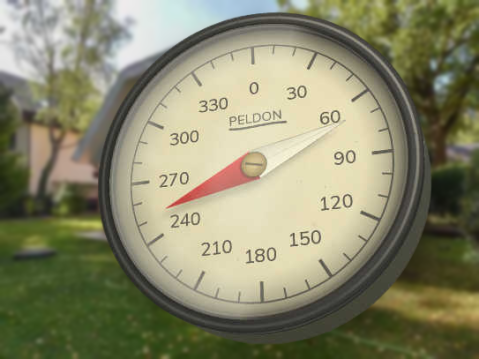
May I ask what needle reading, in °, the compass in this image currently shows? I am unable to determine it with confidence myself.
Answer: 250 °
